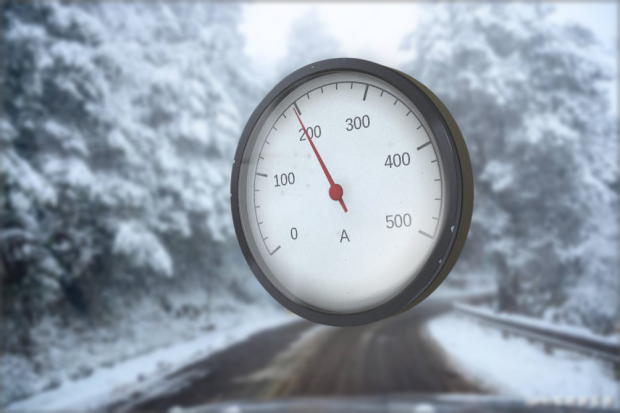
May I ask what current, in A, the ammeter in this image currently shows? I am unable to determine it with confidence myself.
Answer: 200 A
